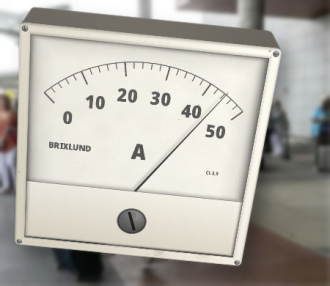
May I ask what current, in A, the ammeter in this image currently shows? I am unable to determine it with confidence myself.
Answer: 44 A
